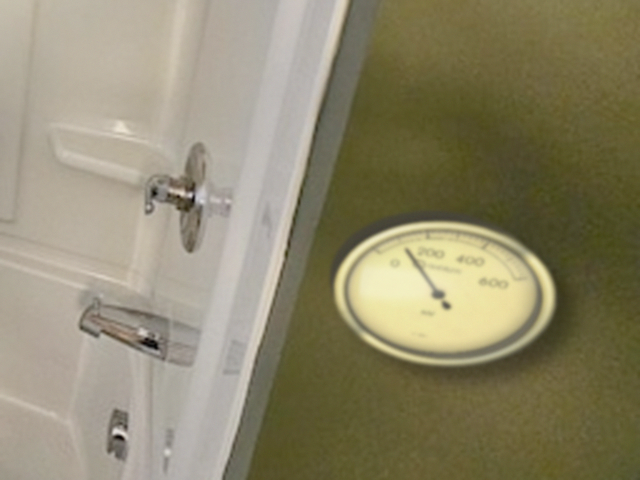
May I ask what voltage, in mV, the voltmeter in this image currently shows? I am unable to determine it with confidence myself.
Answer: 100 mV
